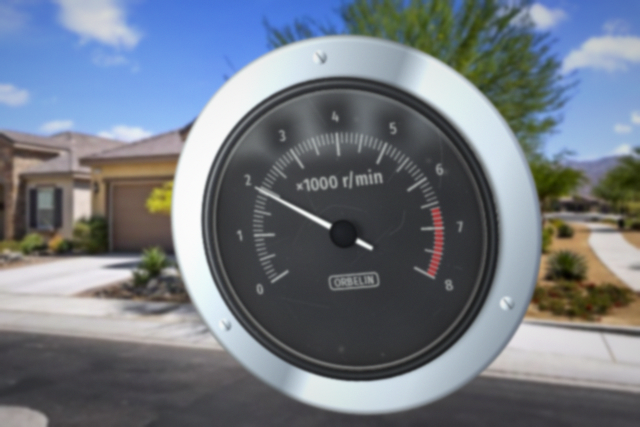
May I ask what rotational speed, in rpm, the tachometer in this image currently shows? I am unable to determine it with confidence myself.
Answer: 2000 rpm
